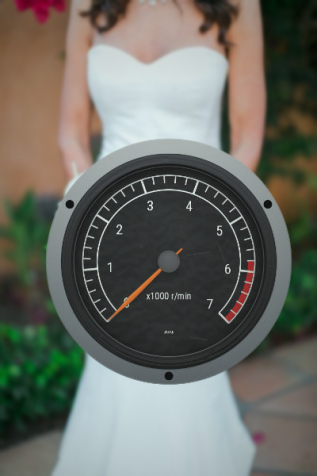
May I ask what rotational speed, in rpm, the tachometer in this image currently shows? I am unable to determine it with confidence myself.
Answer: 0 rpm
